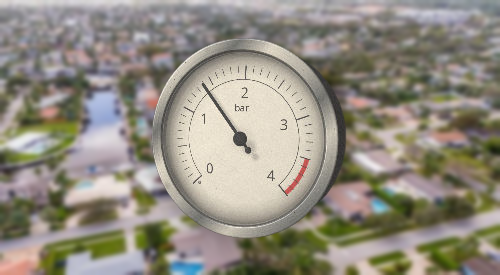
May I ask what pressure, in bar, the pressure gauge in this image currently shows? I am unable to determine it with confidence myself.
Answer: 1.4 bar
